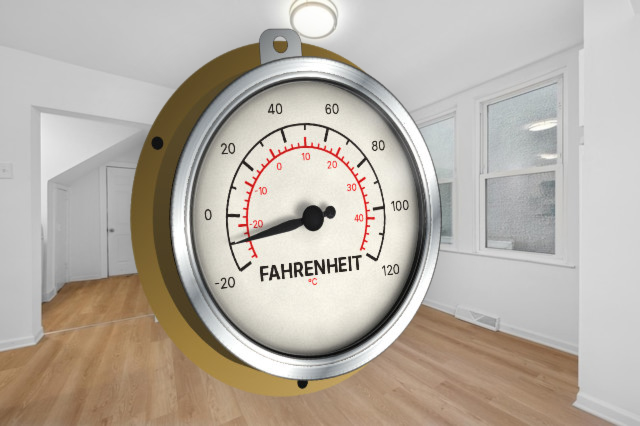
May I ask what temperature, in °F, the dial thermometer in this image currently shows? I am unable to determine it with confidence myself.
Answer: -10 °F
